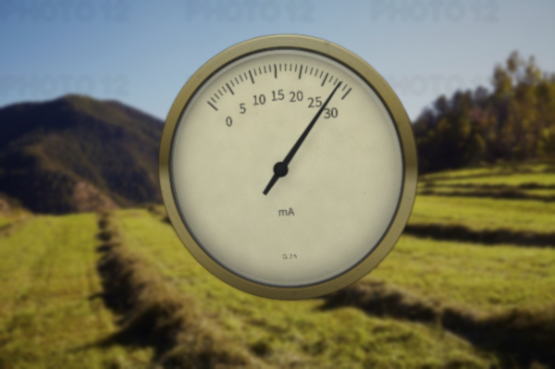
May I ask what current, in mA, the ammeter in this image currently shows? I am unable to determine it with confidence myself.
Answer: 28 mA
